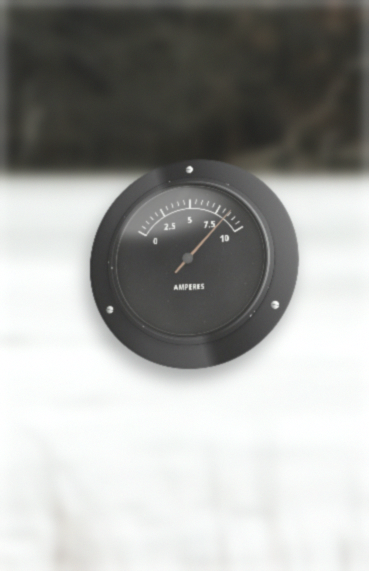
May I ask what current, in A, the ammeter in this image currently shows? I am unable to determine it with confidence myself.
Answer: 8.5 A
